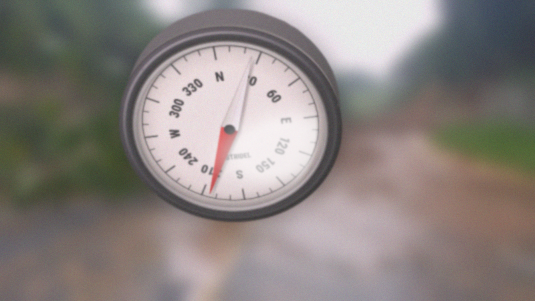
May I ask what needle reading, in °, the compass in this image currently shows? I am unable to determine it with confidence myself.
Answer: 205 °
